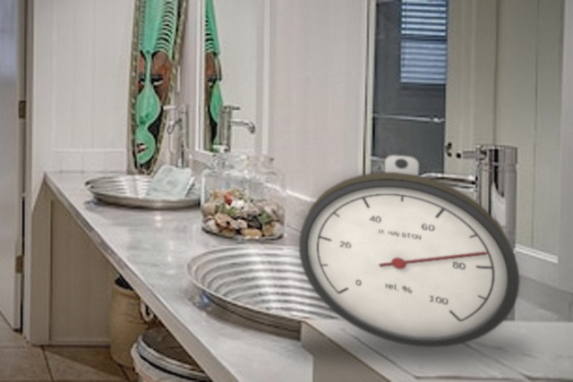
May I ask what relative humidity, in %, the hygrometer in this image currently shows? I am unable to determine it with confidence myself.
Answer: 75 %
